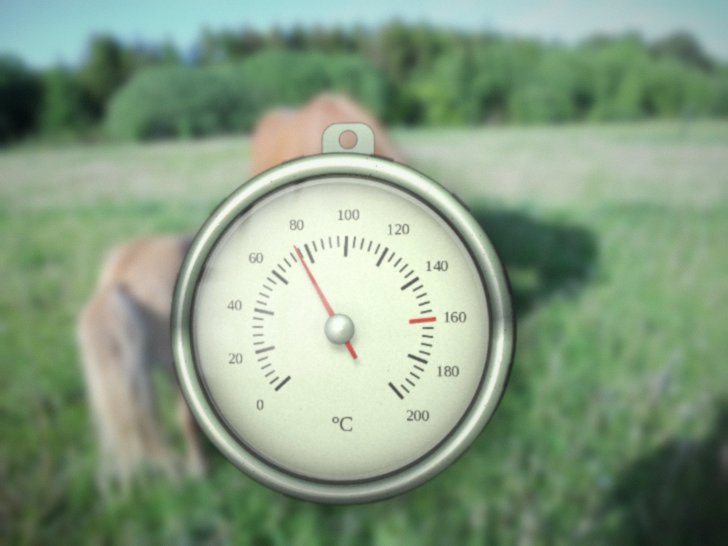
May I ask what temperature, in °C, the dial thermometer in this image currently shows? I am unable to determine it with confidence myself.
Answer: 76 °C
